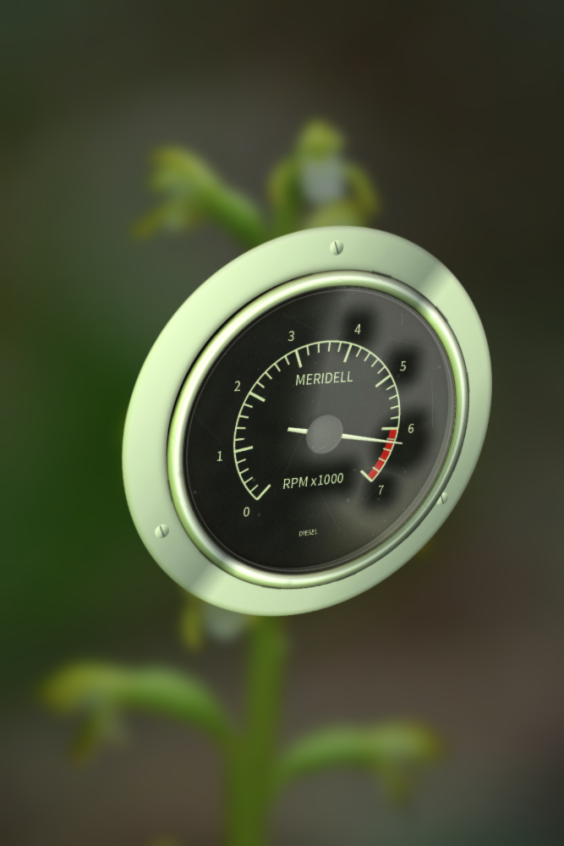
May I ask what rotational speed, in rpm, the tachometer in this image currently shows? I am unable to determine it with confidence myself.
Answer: 6200 rpm
